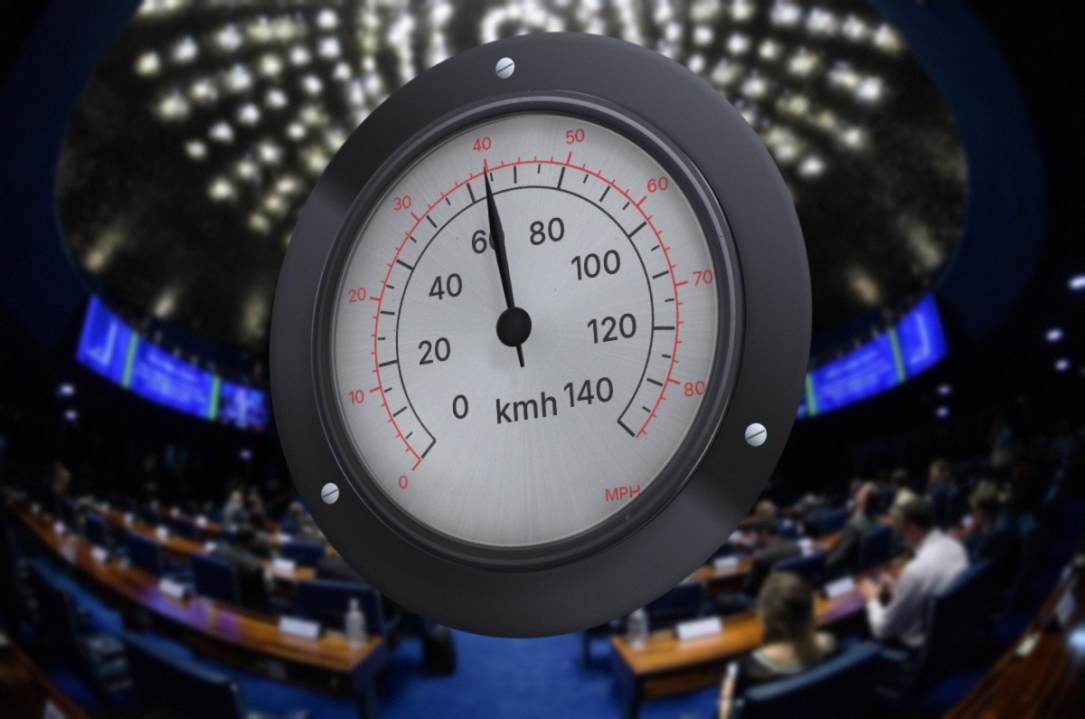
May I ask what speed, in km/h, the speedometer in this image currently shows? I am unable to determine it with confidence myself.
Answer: 65 km/h
